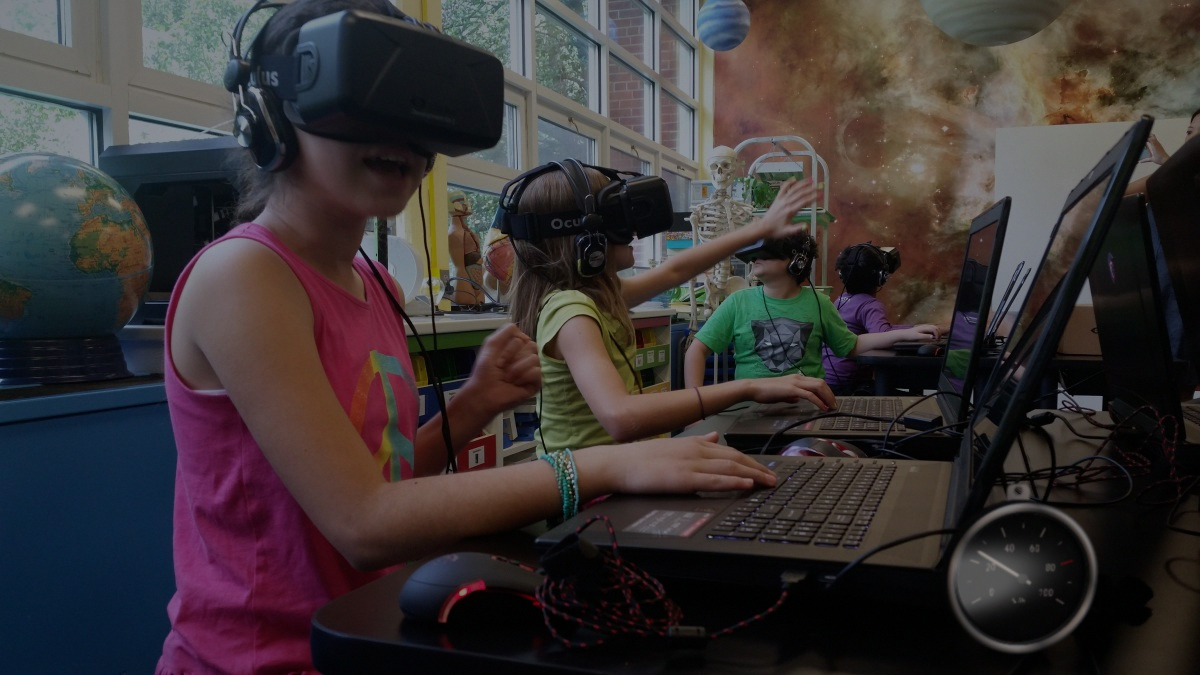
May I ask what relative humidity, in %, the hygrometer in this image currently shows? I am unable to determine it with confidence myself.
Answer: 25 %
